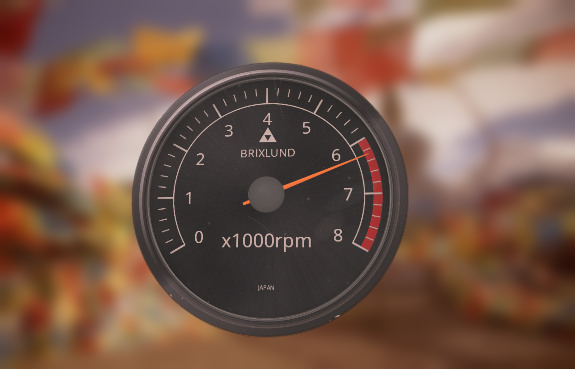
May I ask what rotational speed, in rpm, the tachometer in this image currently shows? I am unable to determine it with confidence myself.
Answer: 6300 rpm
